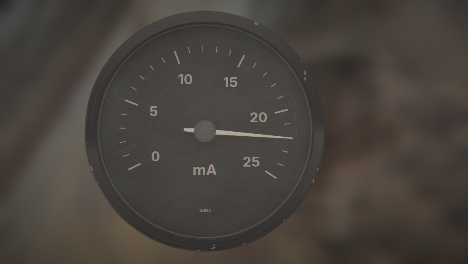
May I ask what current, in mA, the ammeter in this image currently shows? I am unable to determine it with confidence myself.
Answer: 22 mA
